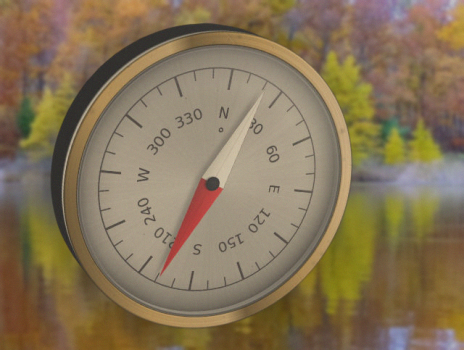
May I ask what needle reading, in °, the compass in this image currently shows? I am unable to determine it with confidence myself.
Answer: 200 °
